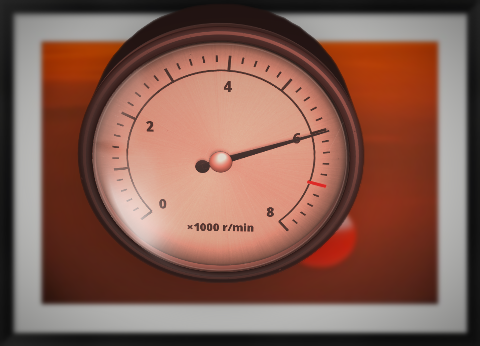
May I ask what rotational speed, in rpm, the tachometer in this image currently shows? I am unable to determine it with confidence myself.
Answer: 6000 rpm
